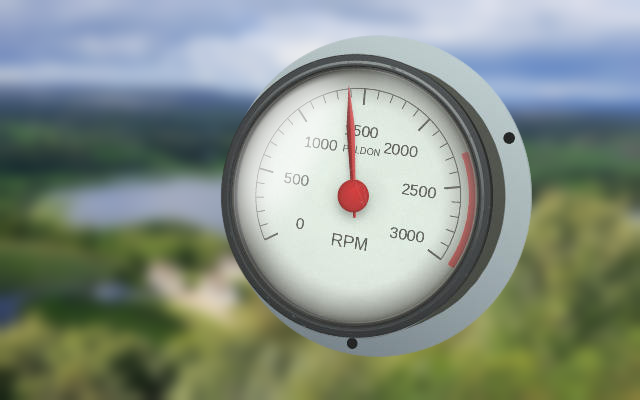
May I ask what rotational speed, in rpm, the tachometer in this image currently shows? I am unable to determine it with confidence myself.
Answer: 1400 rpm
